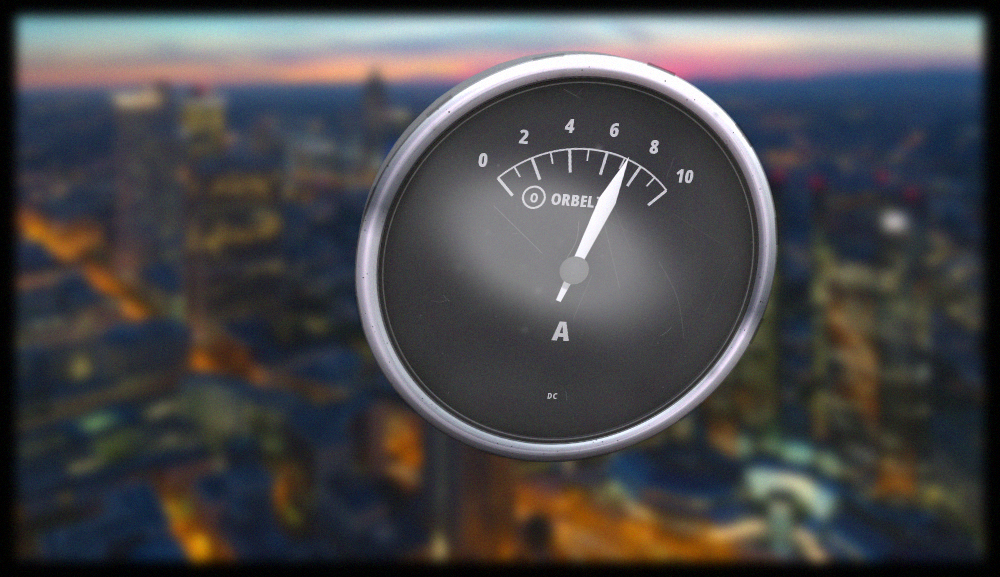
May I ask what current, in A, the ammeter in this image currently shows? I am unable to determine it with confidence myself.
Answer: 7 A
